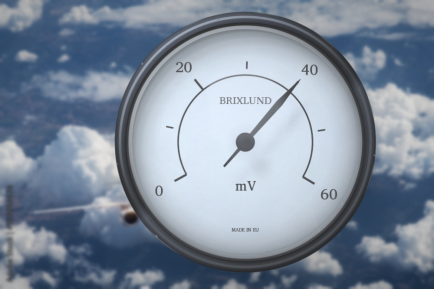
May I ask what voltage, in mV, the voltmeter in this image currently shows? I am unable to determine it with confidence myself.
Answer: 40 mV
